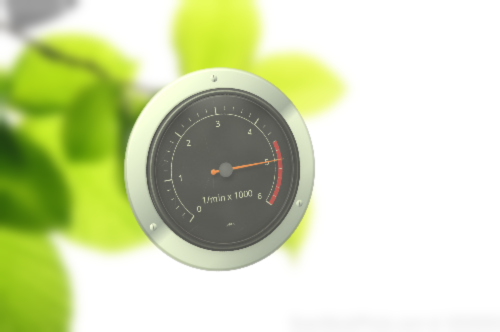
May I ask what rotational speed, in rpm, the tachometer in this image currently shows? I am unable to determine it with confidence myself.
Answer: 5000 rpm
